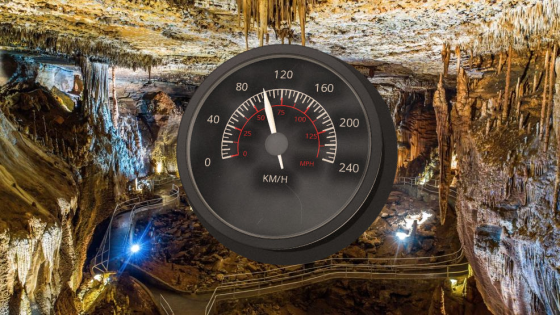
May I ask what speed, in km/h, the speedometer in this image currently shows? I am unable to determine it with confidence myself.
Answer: 100 km/h
